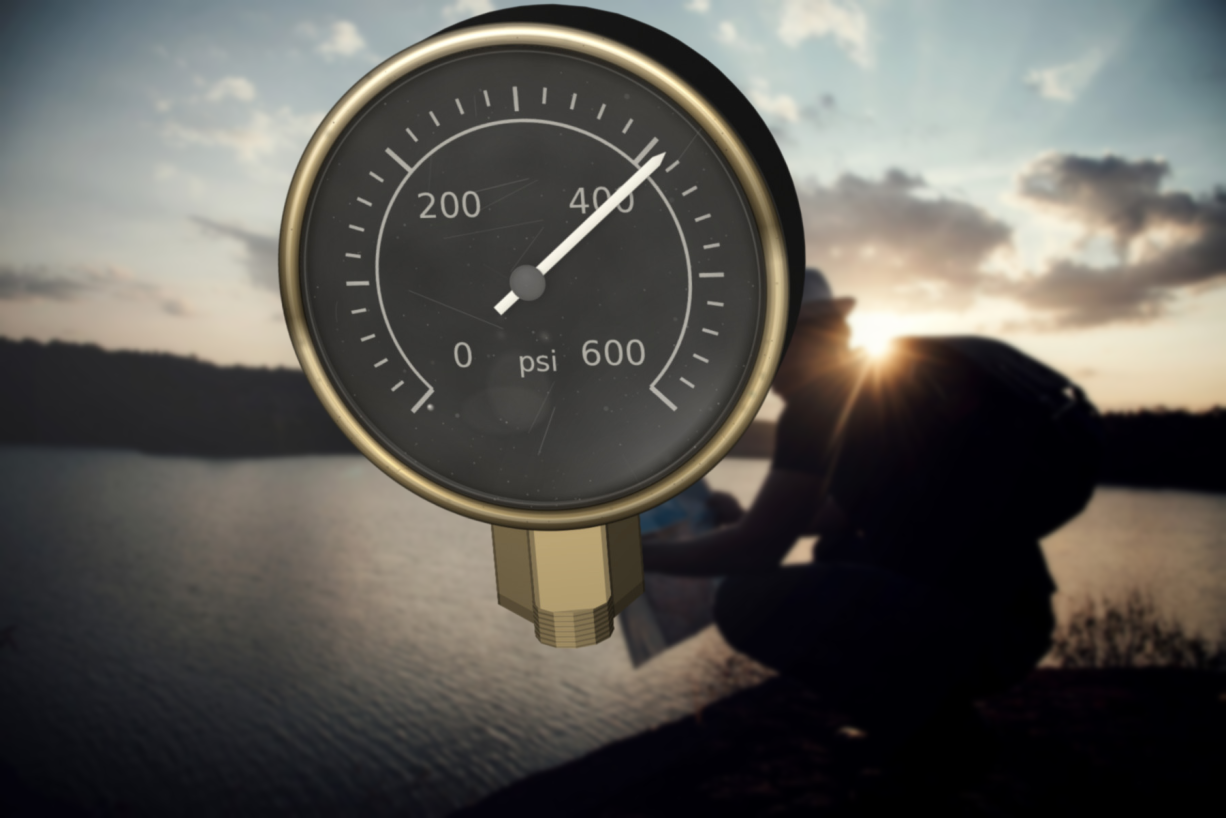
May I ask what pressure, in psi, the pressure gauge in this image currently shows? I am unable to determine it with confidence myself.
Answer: 410 psi
